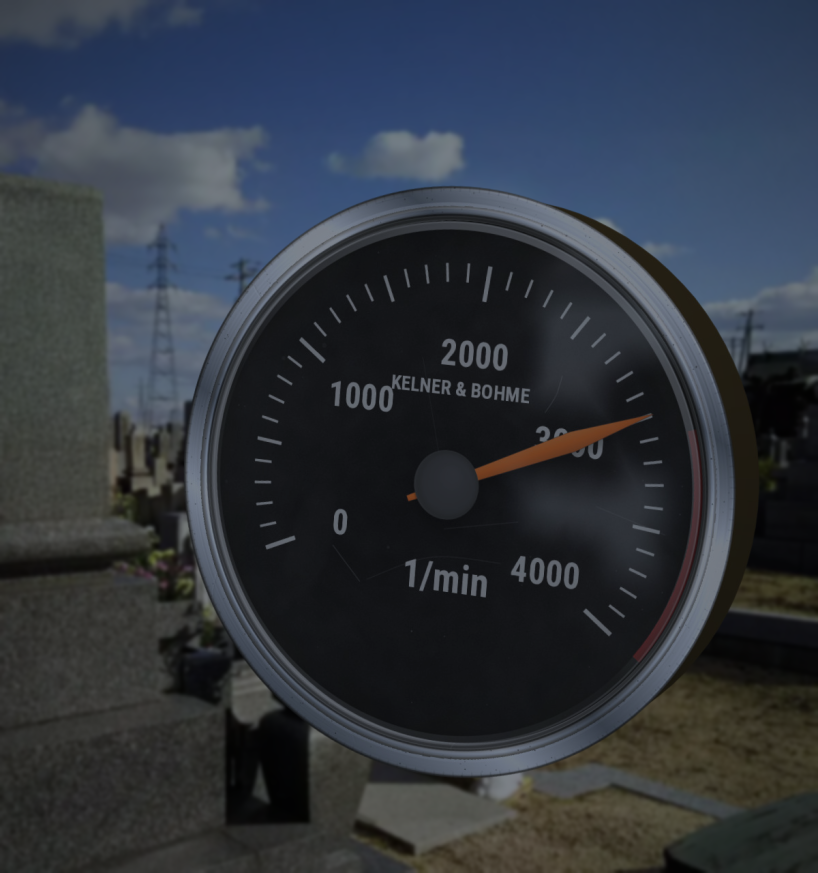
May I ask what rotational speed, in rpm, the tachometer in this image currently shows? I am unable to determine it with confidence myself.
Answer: 3000 rpm
